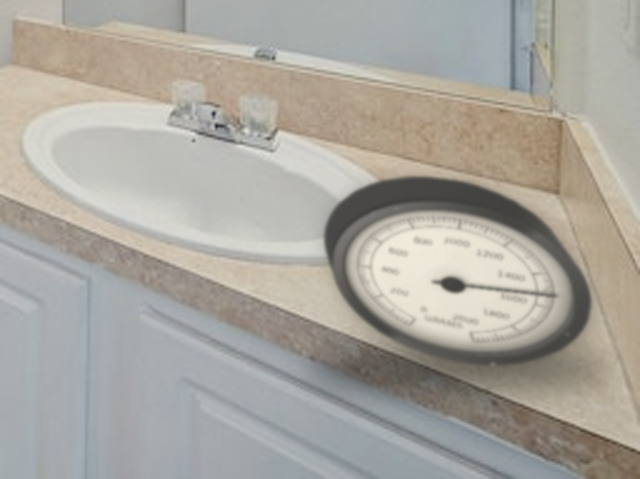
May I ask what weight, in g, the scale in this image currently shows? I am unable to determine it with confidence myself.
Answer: 1500 g
